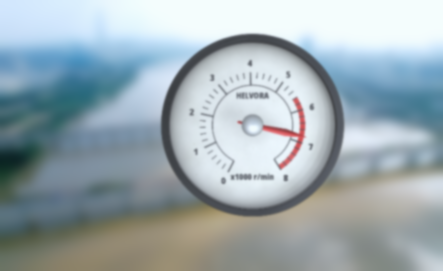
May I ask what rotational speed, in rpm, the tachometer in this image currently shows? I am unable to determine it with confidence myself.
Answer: 6800 rpm
